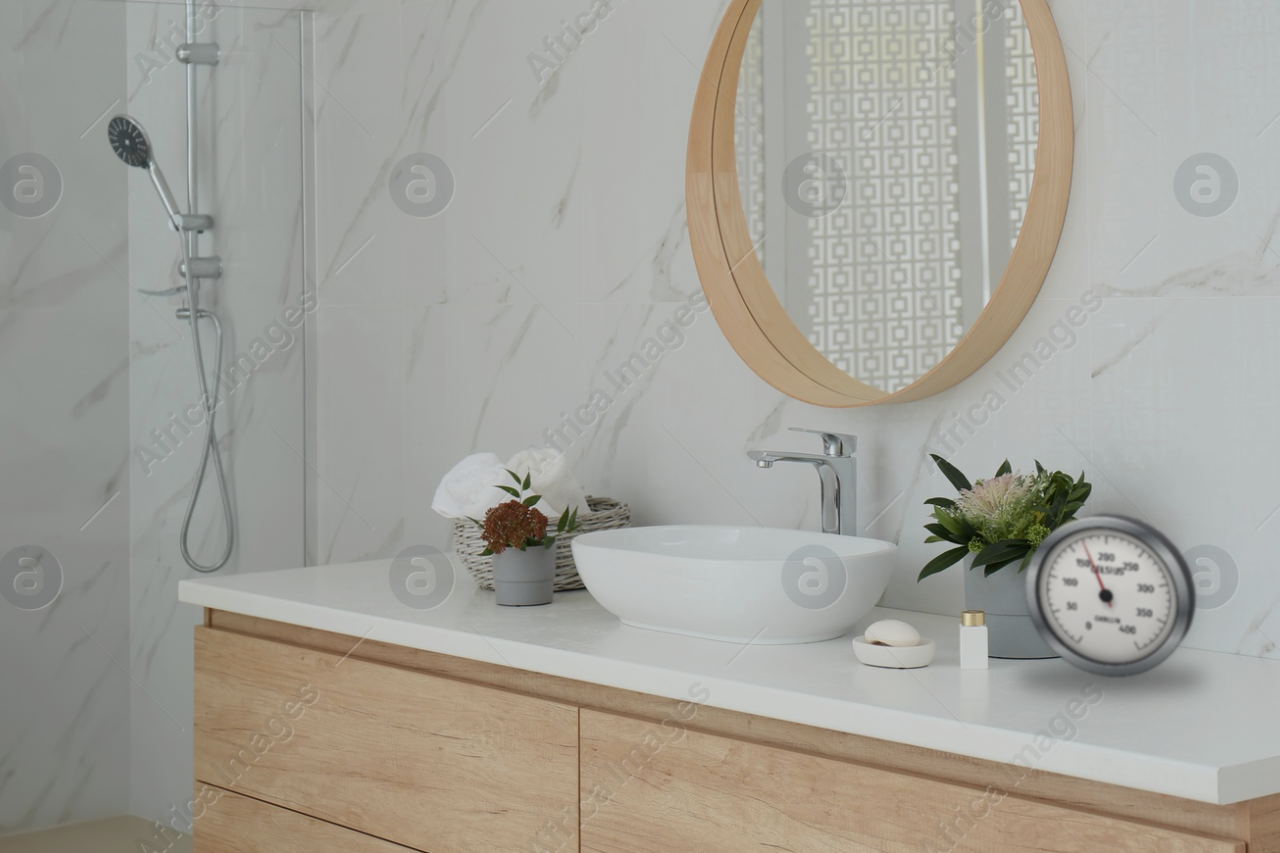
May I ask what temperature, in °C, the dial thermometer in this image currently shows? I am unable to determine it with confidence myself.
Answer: 170 °C
